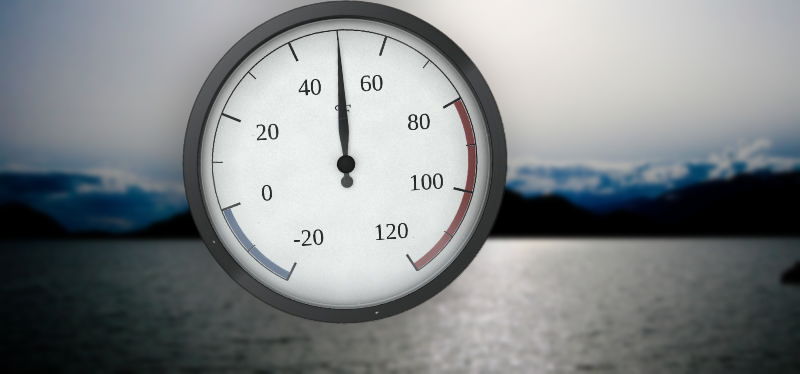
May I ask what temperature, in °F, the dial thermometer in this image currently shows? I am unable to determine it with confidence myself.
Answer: 50 °F
